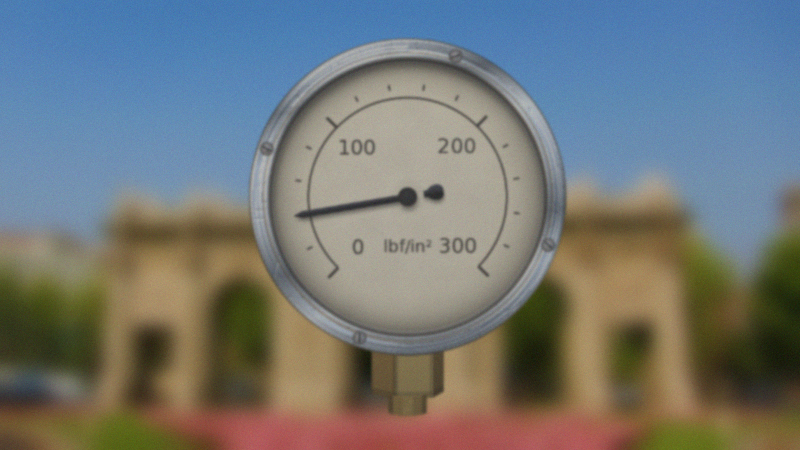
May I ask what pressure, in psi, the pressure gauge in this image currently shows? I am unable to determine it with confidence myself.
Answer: 40 psi
